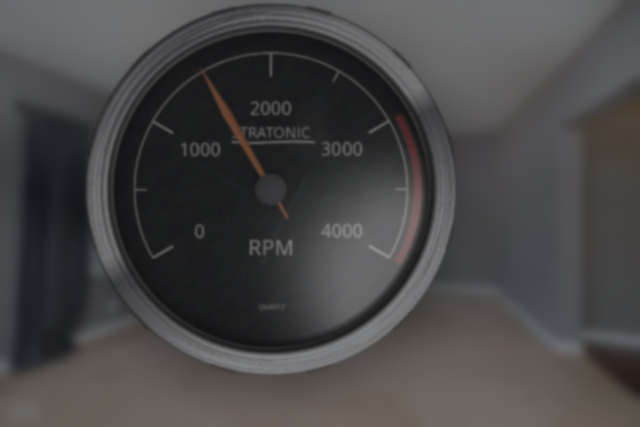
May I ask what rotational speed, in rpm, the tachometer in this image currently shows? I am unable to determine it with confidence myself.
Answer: 1500 rpm
